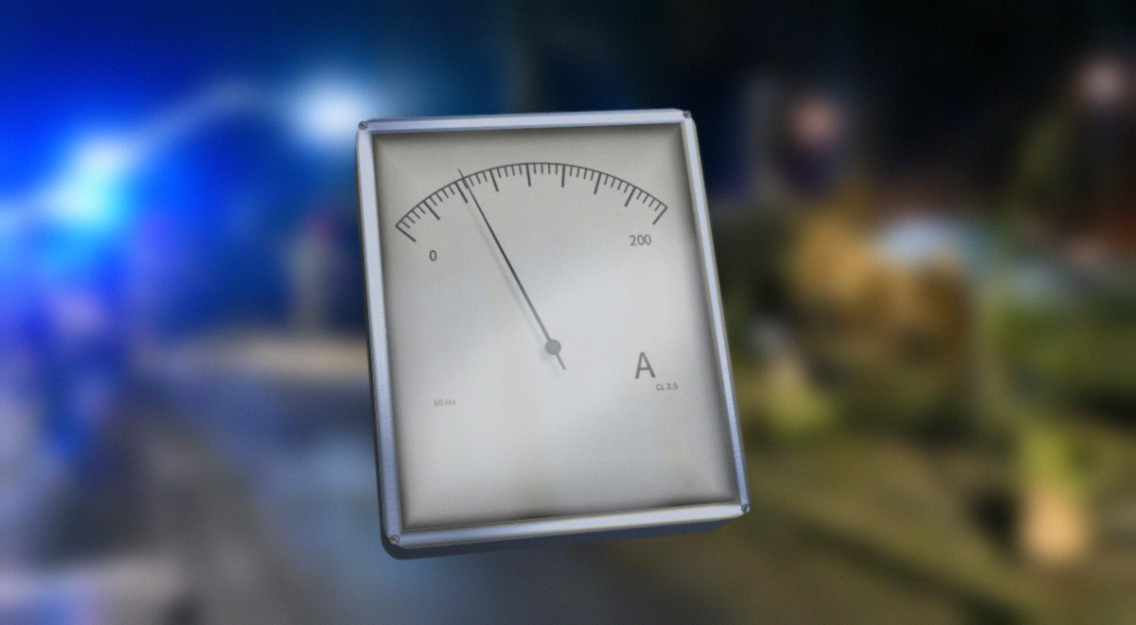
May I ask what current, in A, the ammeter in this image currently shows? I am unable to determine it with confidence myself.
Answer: 55 A
